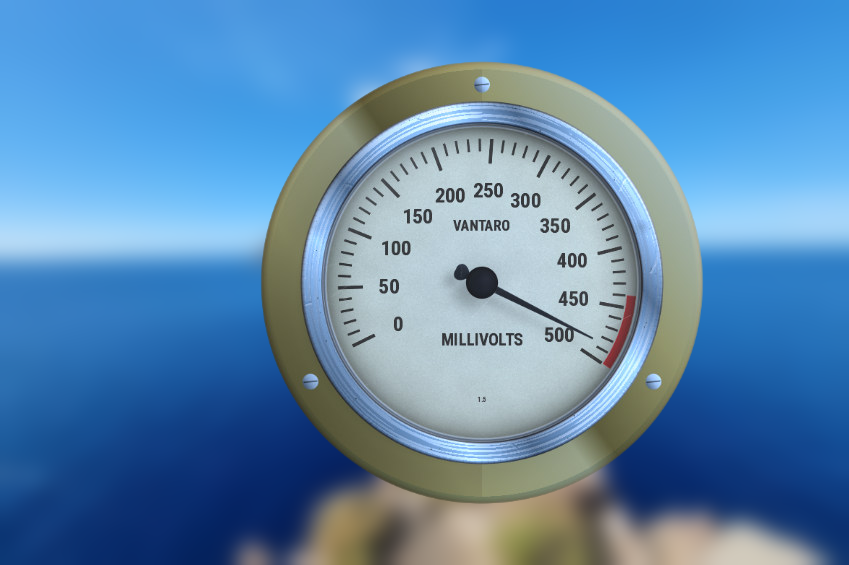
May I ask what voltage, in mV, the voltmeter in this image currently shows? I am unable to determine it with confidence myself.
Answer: 485 mV
